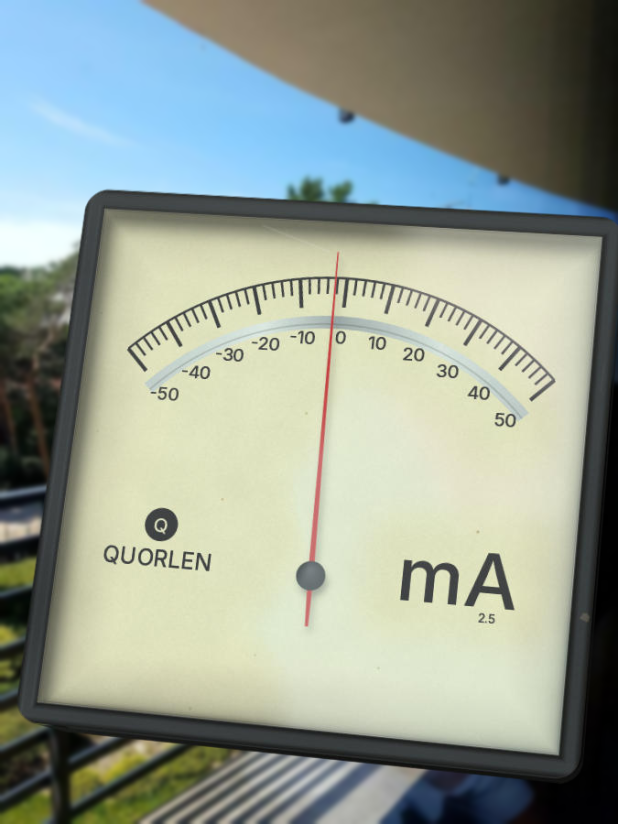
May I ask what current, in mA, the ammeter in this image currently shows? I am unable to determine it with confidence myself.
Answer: -2 mA
